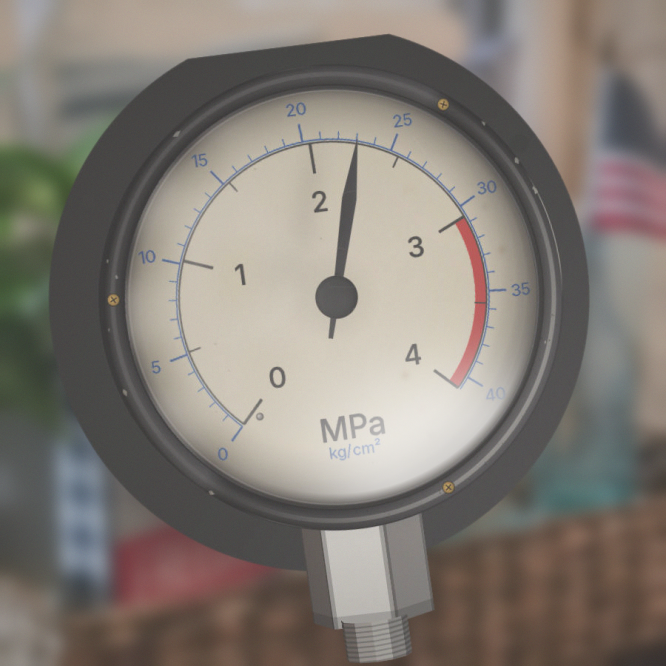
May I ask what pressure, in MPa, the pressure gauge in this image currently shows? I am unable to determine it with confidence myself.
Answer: 2.25 MPa
